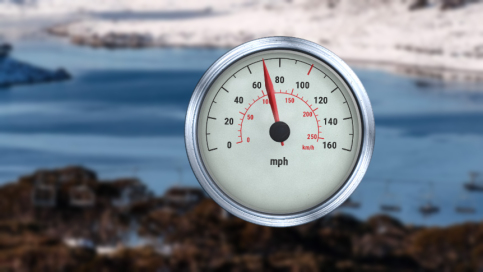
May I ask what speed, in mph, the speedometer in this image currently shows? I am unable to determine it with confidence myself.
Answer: 70 mph
